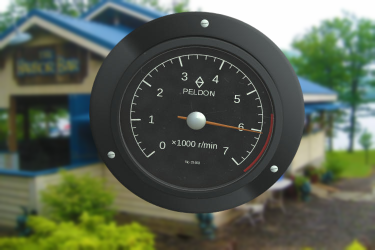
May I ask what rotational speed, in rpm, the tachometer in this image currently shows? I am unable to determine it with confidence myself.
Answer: 6000 rpm
